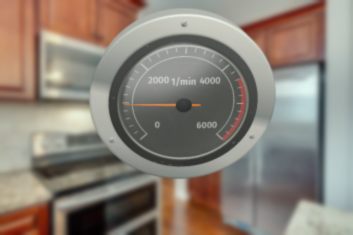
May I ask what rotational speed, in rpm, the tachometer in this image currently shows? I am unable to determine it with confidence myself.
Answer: 1000 rpm
